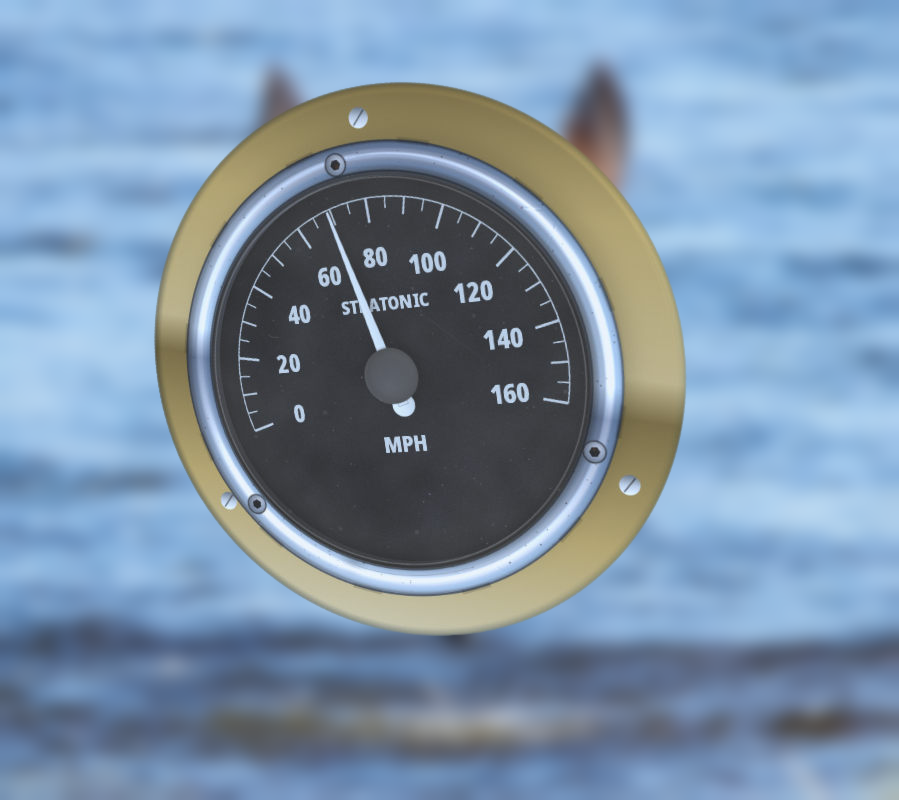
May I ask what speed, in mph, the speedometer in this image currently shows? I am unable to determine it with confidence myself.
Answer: 70 mph
